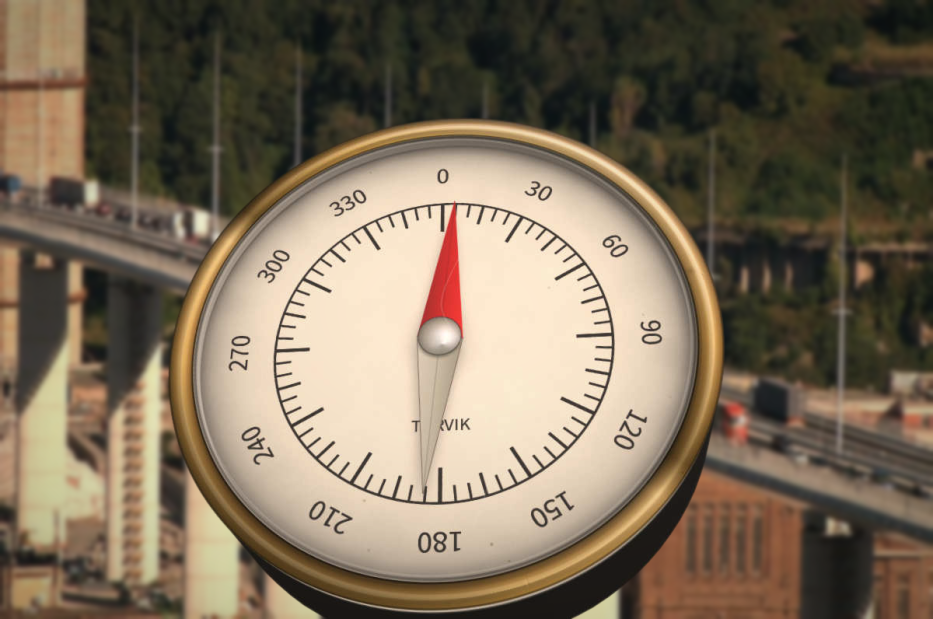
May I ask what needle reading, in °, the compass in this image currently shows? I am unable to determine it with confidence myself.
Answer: 5 °
